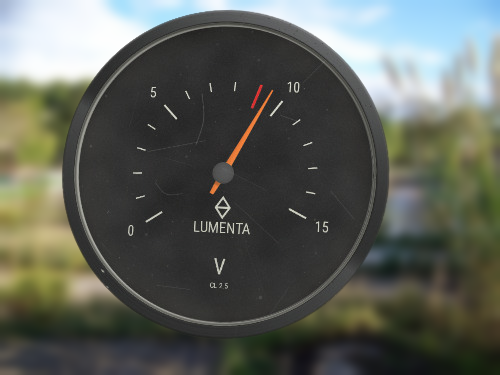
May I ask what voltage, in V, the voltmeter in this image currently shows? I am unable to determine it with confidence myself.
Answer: 9.5 V
